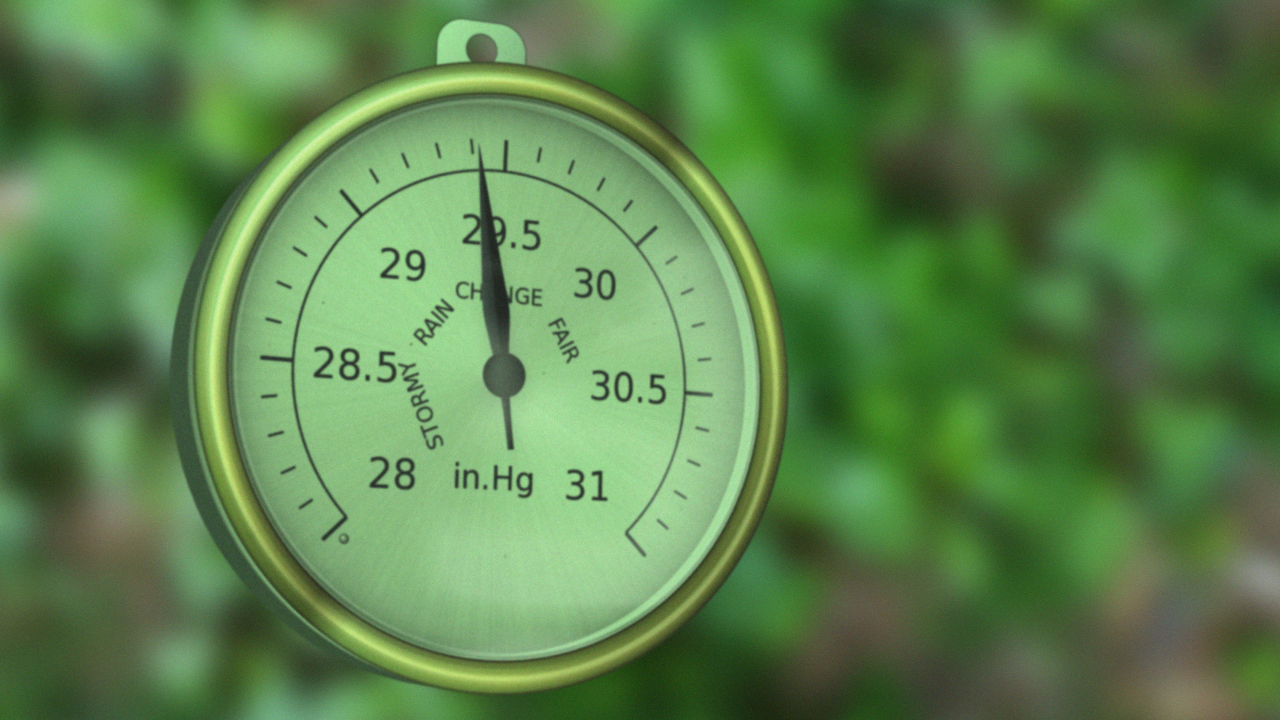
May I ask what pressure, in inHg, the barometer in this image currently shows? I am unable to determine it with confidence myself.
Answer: 29.4 inHg
